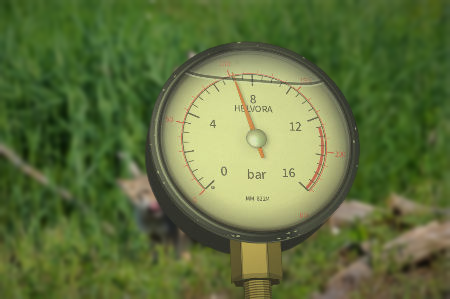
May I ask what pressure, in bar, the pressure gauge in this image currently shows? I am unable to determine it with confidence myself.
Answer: 7 bar
